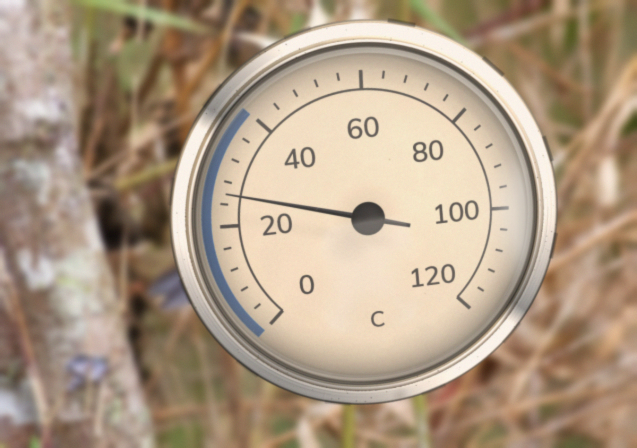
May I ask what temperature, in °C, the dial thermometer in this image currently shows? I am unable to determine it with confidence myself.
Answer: 26 °C
